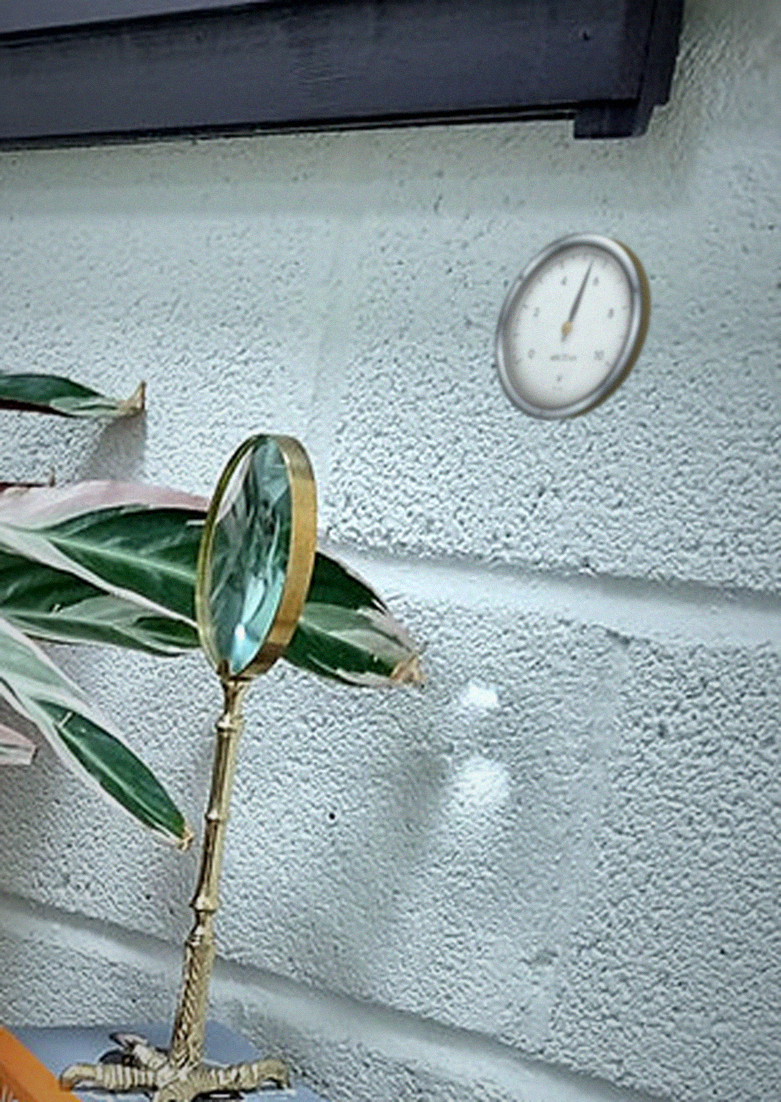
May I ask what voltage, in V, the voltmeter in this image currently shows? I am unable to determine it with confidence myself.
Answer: 5.5 V
